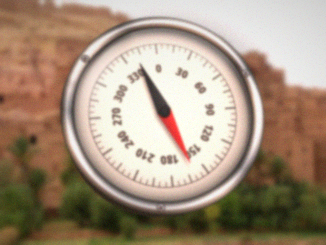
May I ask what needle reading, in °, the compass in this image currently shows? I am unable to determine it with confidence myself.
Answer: 160 °
